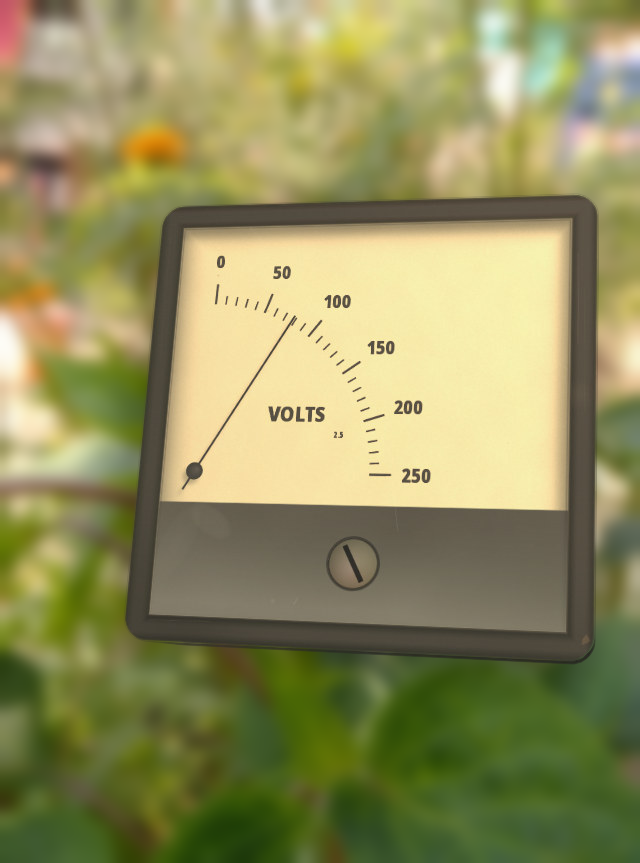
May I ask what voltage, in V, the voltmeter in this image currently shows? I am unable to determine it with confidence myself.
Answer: 80 V
